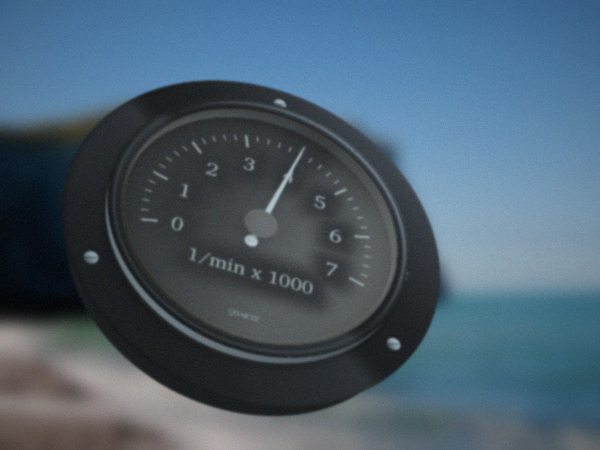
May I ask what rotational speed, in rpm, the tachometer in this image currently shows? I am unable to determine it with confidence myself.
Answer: 4000 rpm
